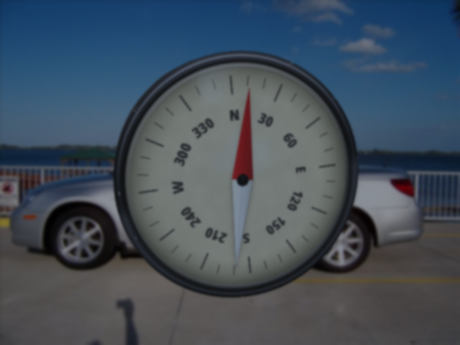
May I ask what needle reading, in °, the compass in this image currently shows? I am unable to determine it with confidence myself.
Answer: 10 °
